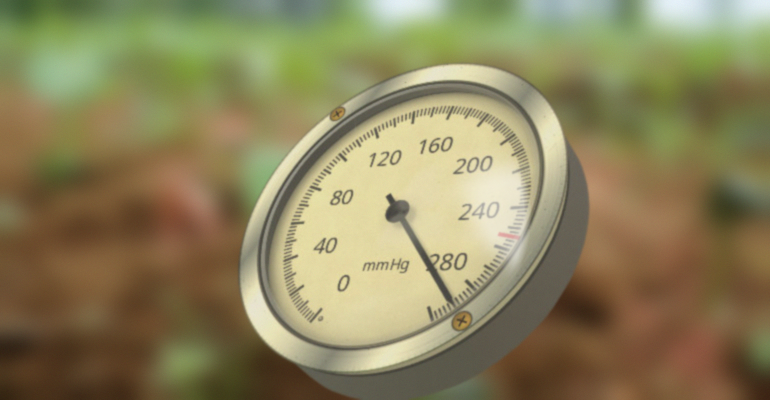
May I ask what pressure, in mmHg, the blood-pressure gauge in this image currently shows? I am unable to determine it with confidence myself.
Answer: 290 mmHg
